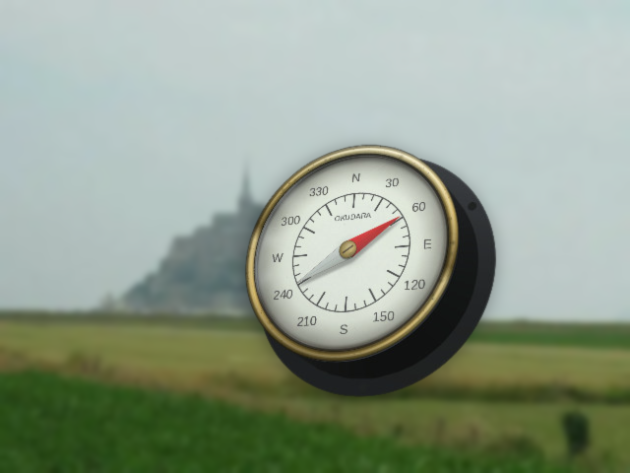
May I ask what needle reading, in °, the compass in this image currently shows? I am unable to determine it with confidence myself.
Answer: 60 °
